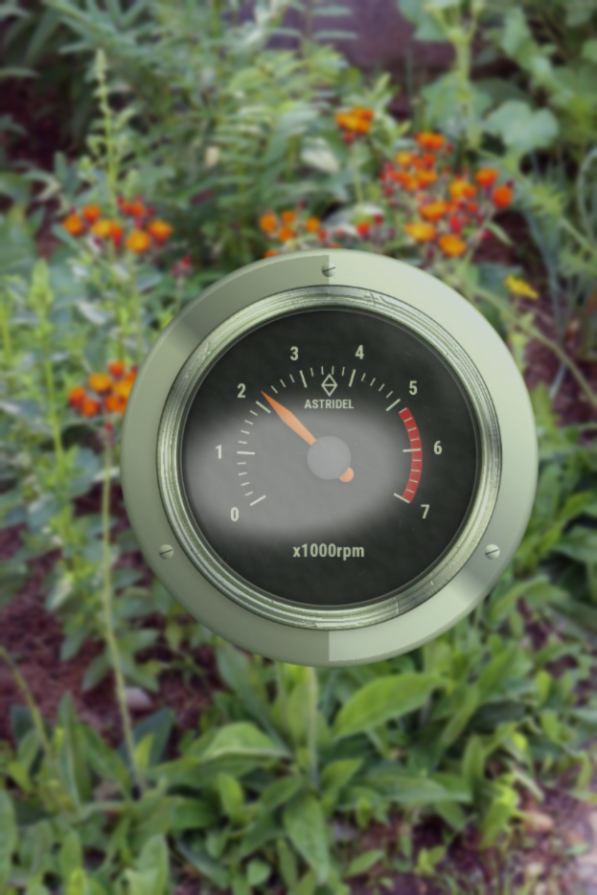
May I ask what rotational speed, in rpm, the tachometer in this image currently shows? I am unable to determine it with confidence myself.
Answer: 2200 rpm
